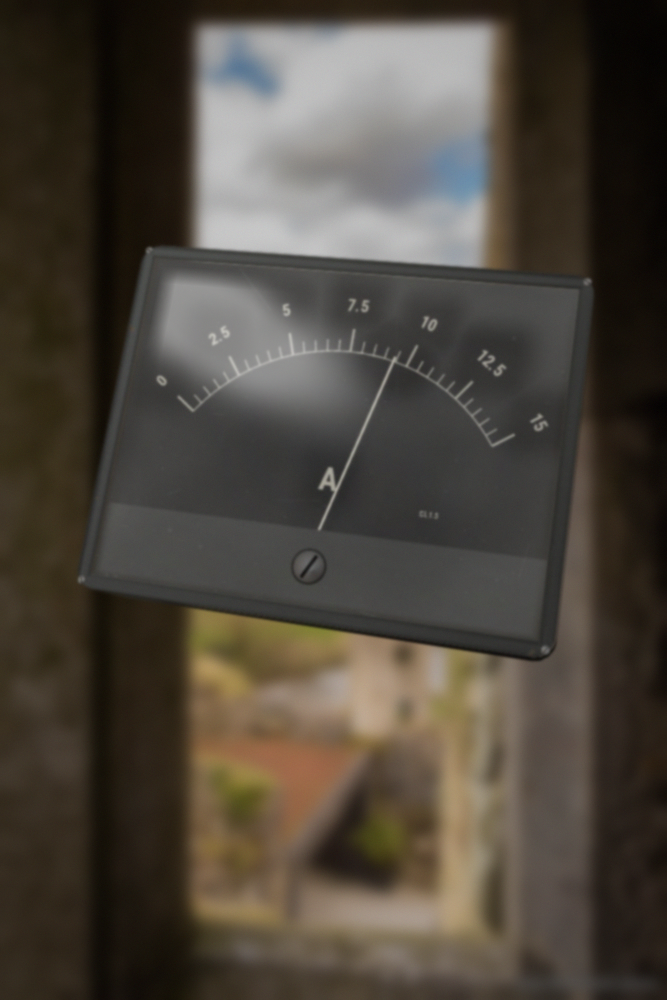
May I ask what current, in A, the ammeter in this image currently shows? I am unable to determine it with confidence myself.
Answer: 9.5 A
